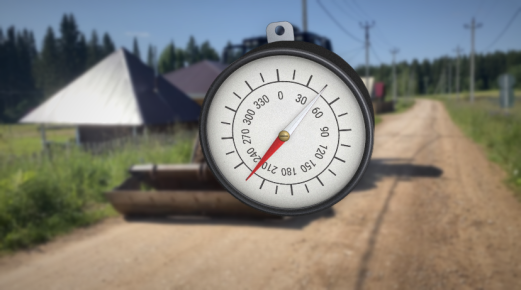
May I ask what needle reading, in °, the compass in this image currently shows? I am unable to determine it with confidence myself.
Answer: 225 °
